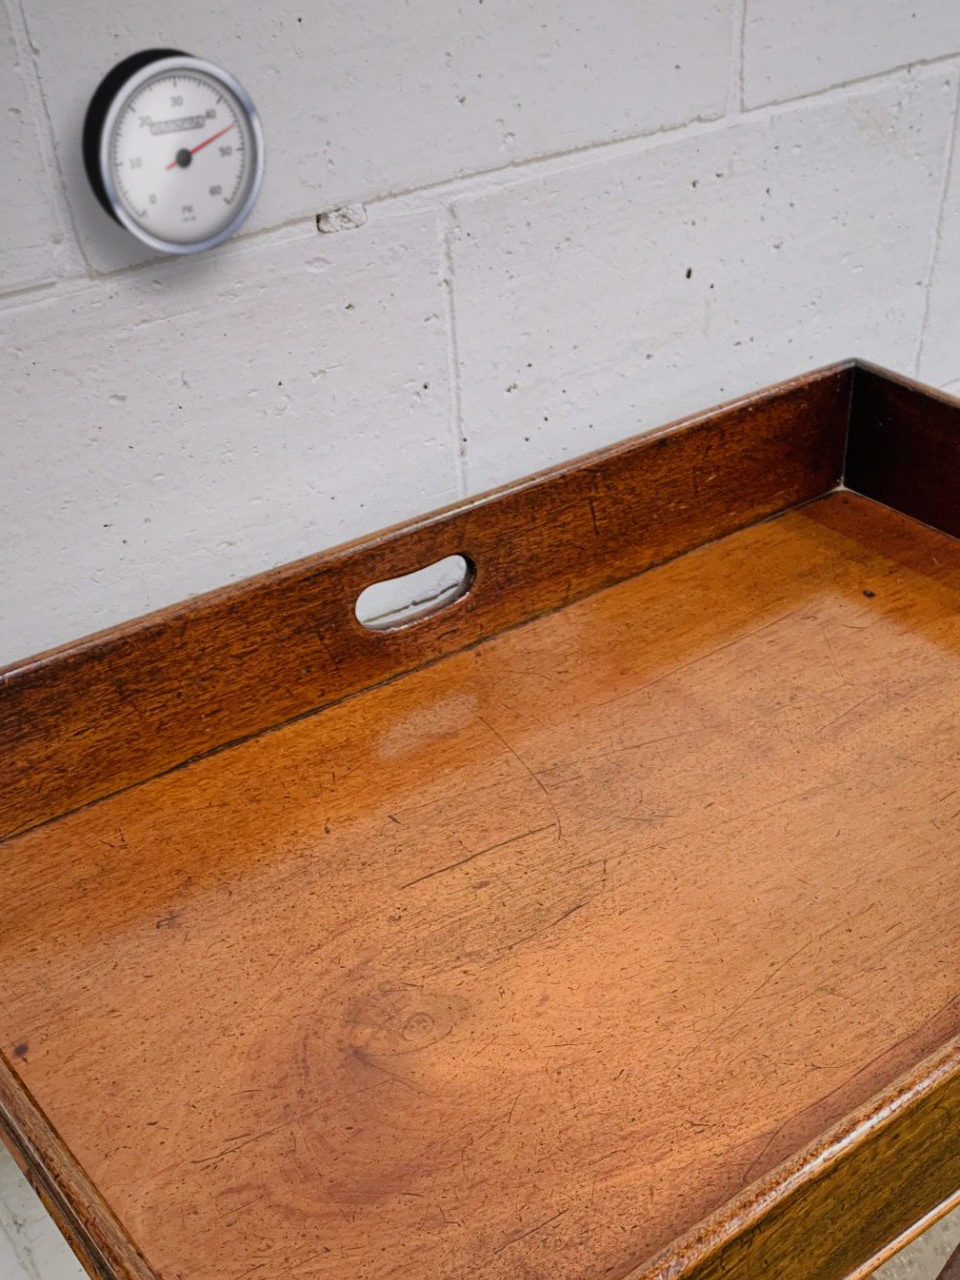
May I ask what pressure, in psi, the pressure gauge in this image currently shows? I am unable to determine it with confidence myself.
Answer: 45 psi
